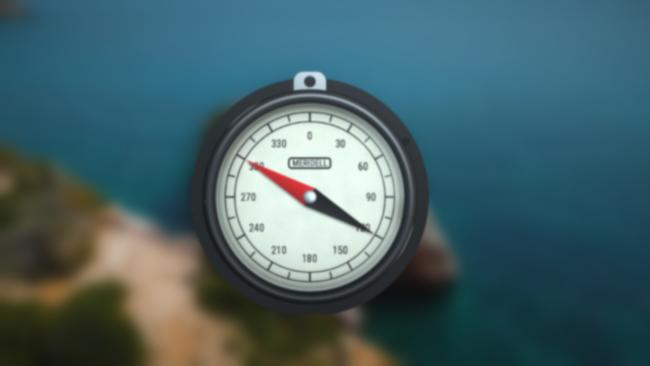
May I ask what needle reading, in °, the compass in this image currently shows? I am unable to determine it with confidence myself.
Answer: 300 °
